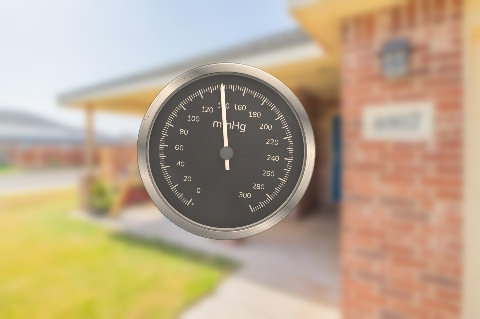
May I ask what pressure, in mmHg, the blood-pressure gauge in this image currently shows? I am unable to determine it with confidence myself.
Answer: 140 mmHg
